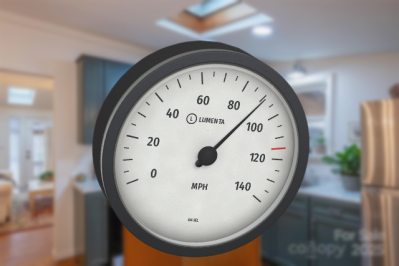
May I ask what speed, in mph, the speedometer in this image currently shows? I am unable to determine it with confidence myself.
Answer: 90 mph
